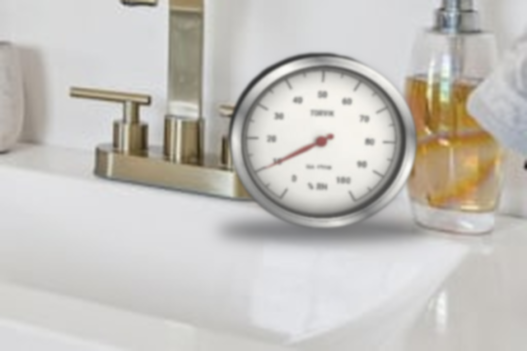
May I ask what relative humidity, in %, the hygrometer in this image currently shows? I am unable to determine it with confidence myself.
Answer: 10 %
